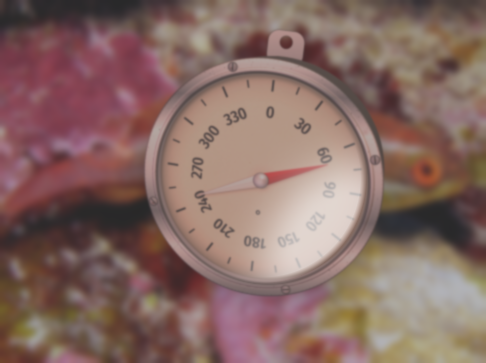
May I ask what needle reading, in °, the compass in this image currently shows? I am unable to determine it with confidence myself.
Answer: 67.5 °
